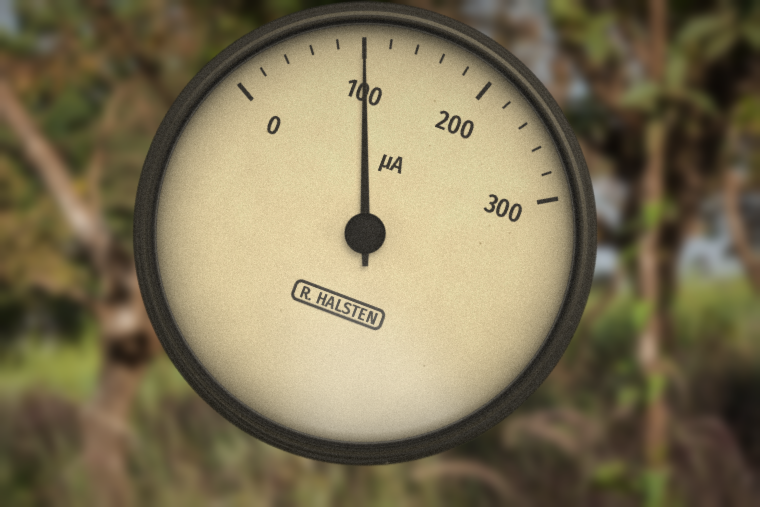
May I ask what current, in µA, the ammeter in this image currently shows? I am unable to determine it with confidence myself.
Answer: 100 µA
